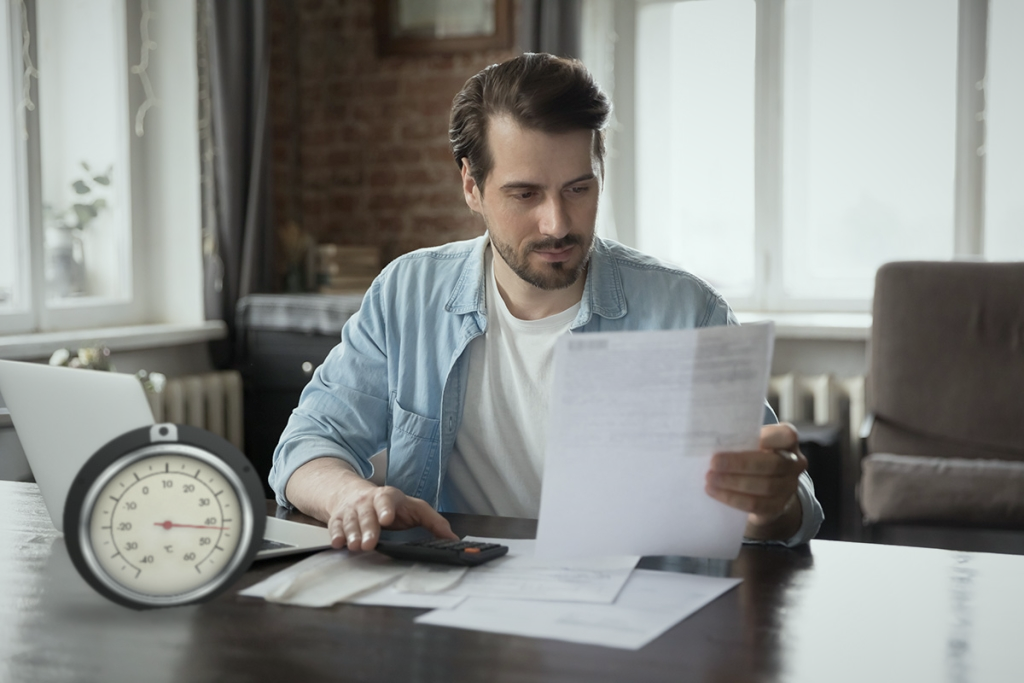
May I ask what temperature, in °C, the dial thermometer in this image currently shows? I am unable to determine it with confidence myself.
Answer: 42.5 °C
